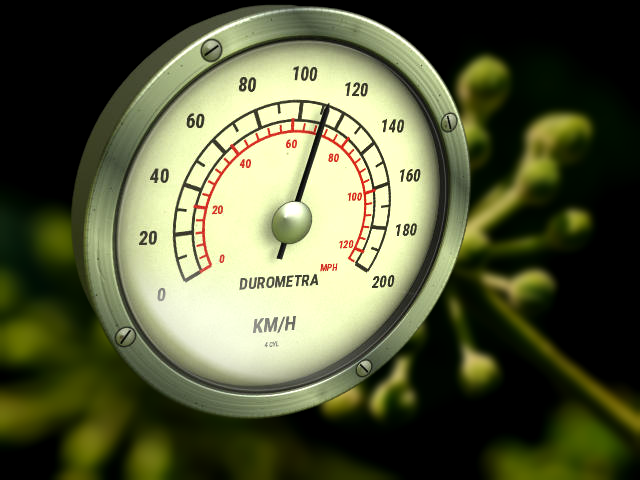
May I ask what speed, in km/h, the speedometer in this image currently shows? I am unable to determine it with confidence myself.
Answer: 110 km/h
